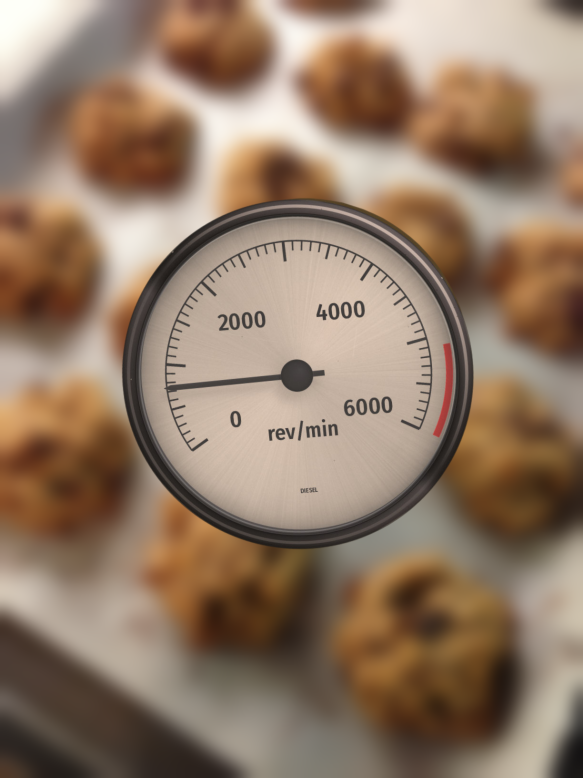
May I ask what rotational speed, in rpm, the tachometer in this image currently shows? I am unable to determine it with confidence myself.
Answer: 750 rpm
